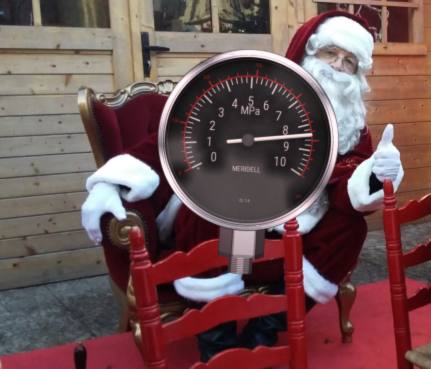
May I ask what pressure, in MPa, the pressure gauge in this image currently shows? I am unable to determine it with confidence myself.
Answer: 8.4 MPa
